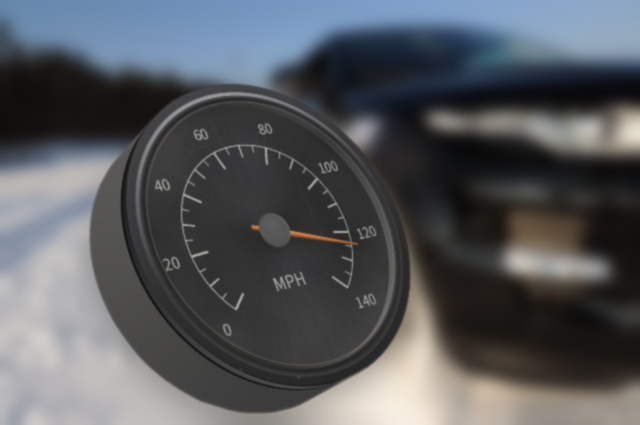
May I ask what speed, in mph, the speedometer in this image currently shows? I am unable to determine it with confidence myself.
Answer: 125 mph
